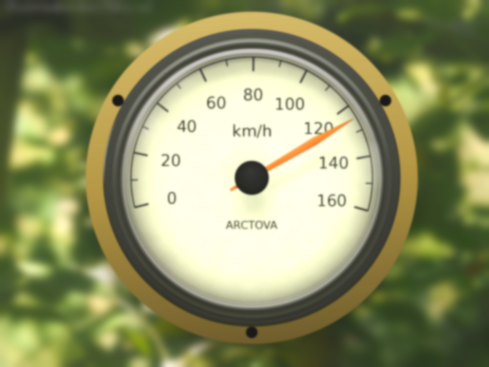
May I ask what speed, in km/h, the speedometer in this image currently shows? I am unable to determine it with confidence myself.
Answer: 125 km/h
